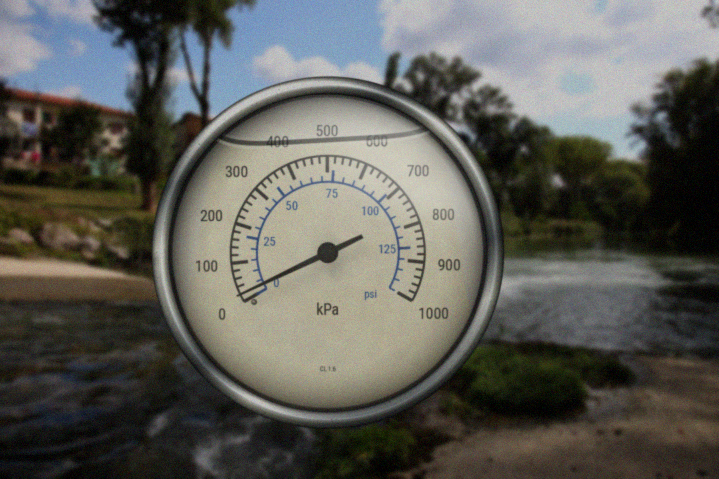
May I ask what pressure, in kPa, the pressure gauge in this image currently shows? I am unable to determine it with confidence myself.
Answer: 20 kPa
